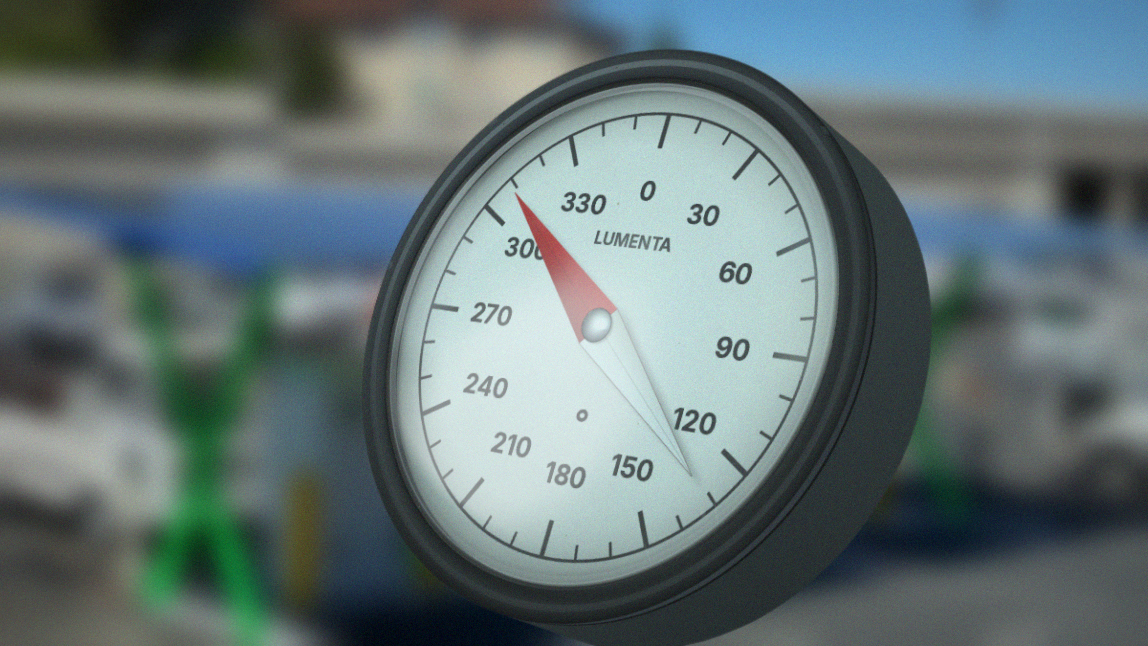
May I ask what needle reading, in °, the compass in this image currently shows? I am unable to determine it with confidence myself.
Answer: 310 °
